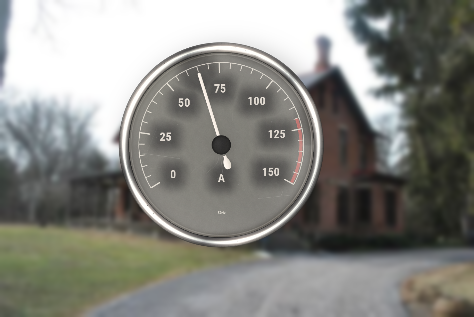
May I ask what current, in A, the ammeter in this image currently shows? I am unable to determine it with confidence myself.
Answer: 65 A
